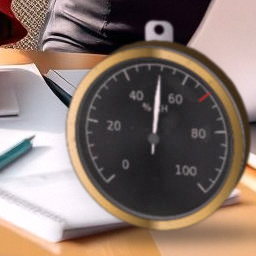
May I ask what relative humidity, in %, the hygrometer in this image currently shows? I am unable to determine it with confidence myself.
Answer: 52 %
